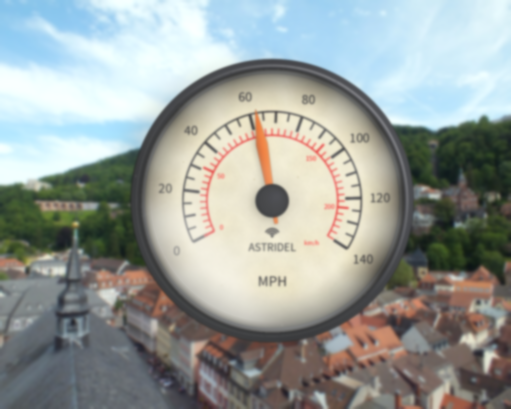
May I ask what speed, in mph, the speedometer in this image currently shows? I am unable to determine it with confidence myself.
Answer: 62.5 mph
